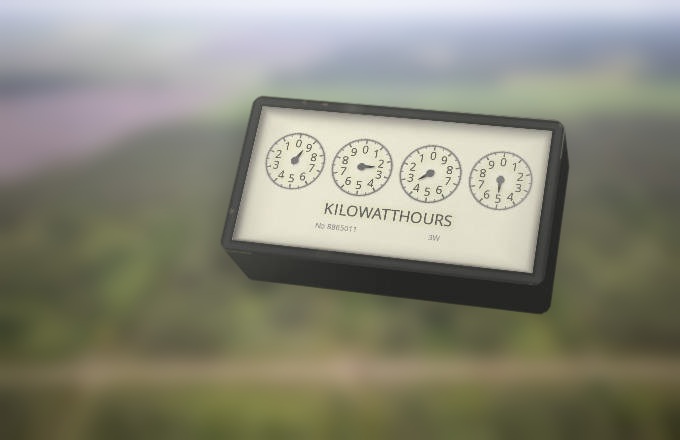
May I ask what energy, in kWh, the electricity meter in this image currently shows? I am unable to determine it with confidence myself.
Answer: 9235 kWh
